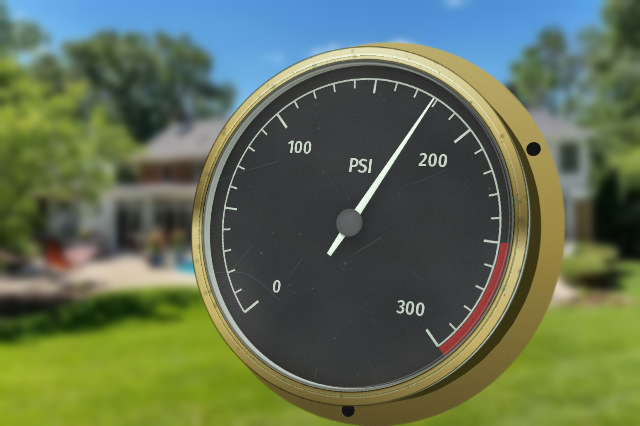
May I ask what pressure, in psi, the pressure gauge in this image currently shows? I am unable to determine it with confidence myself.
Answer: 180 psi
